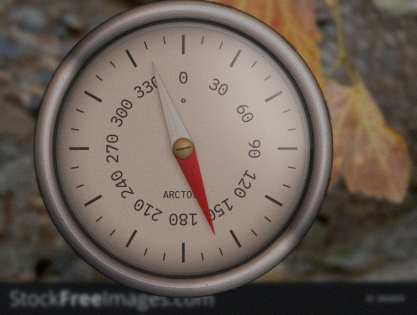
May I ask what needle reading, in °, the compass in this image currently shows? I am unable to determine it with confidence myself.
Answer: 160 °
